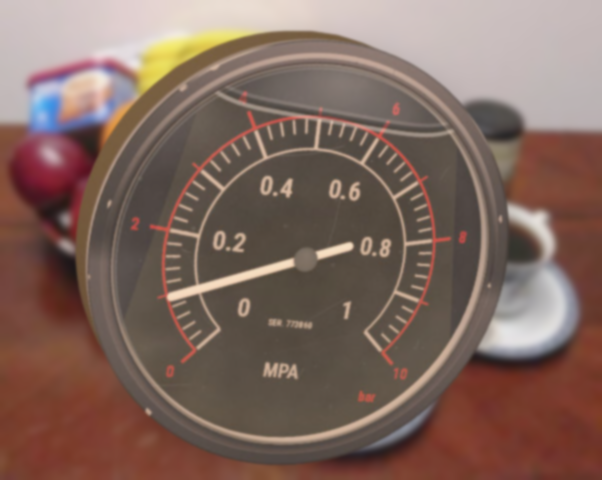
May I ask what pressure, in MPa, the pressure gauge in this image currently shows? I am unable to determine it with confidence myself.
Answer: 0.1 MPa
